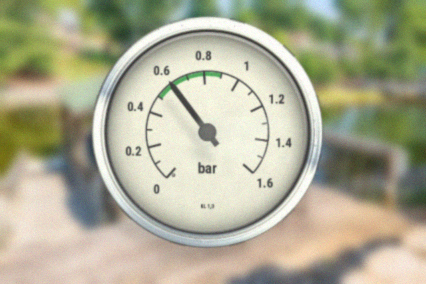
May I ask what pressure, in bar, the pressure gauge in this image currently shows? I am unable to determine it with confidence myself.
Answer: 0.6 bar
